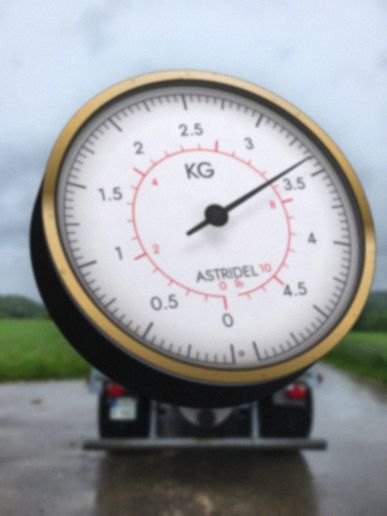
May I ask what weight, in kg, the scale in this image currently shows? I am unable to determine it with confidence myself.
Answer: 3.4 kg
